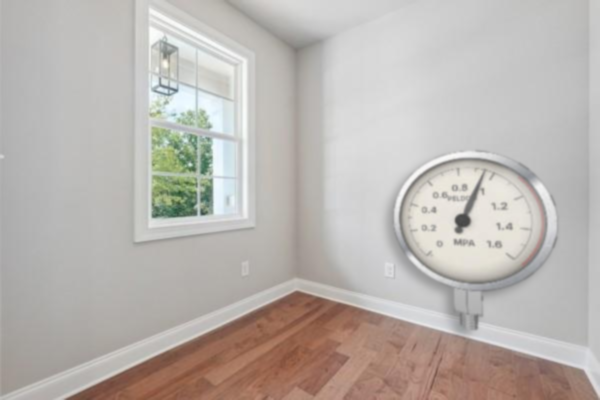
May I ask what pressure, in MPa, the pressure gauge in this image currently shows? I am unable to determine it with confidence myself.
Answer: 0.95 MPa
